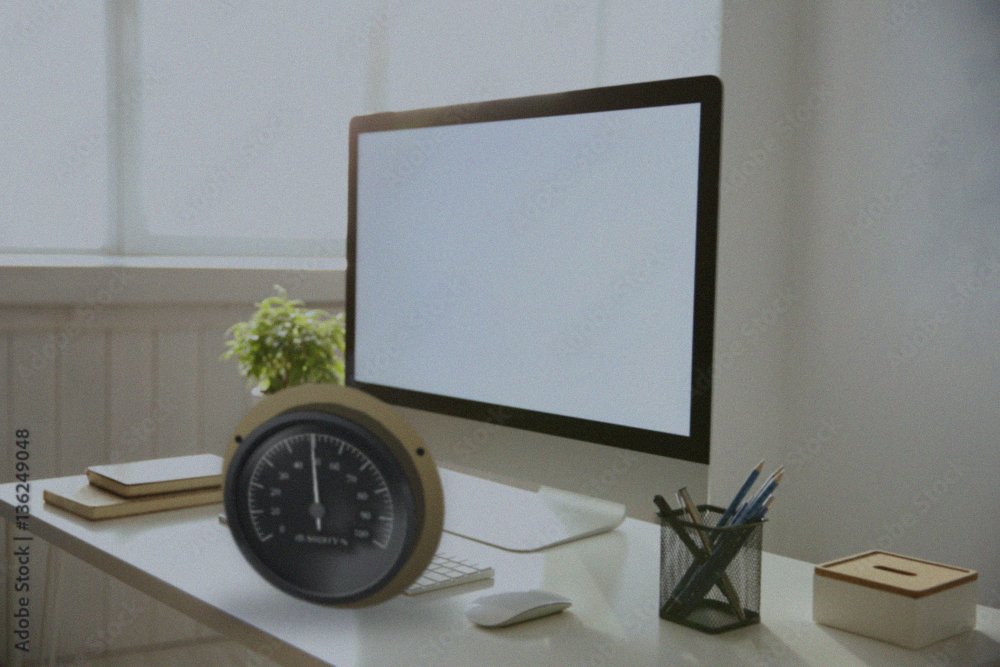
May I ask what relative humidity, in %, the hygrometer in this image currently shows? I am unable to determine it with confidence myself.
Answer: 50 %
